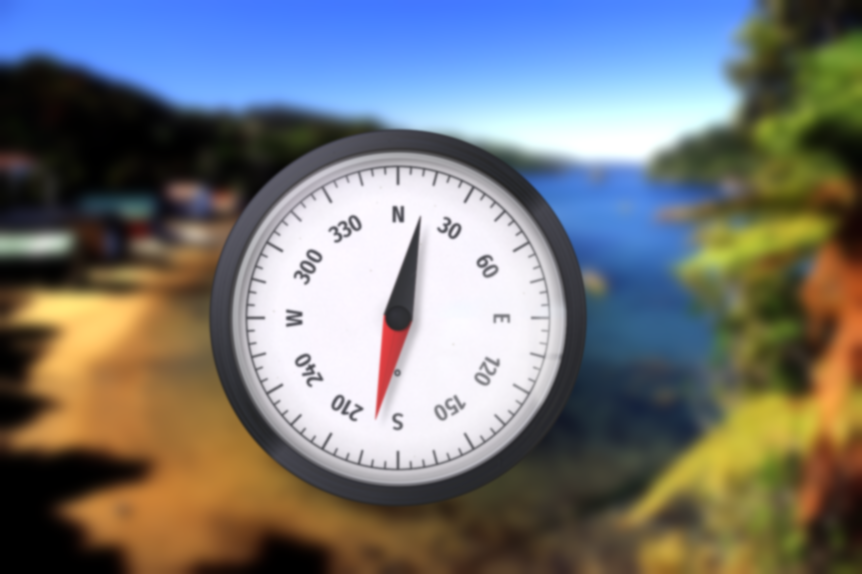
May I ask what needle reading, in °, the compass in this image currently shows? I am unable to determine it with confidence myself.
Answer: 192.5 °
